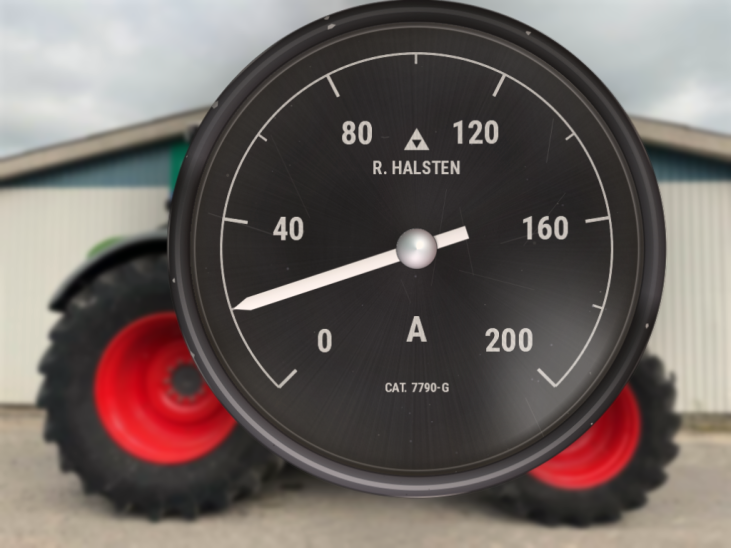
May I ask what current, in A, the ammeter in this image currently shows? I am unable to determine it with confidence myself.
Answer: 20 A
